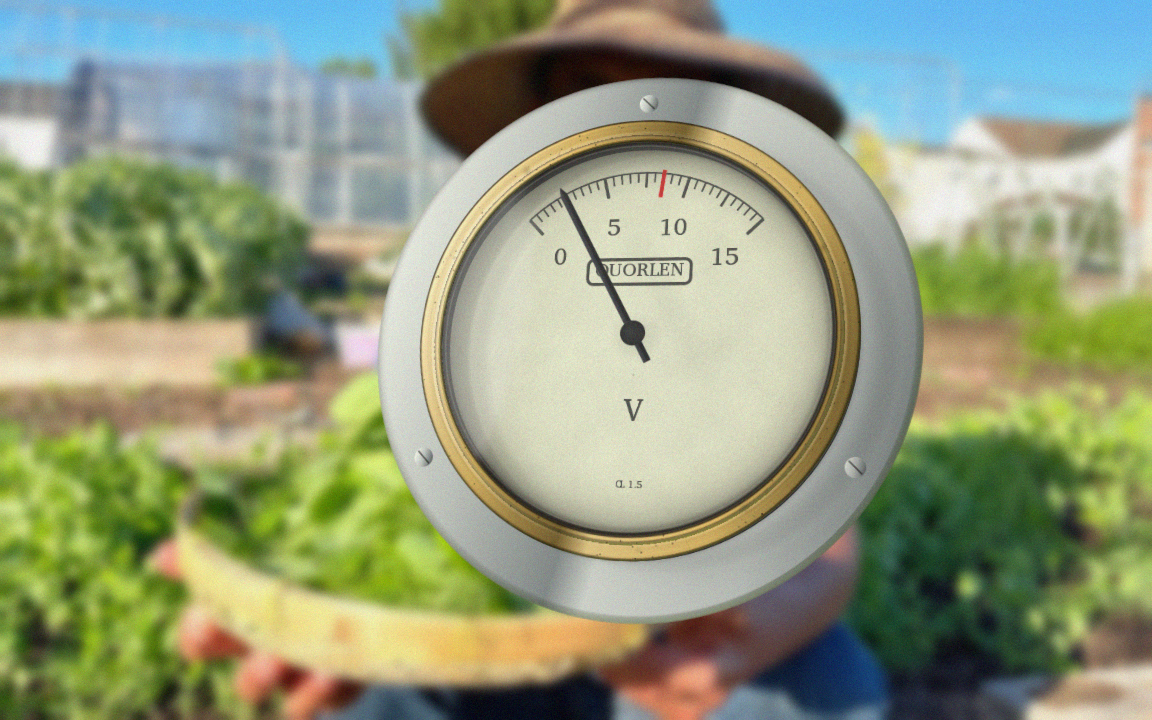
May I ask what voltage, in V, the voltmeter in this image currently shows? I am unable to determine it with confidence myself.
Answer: 2.5 V
